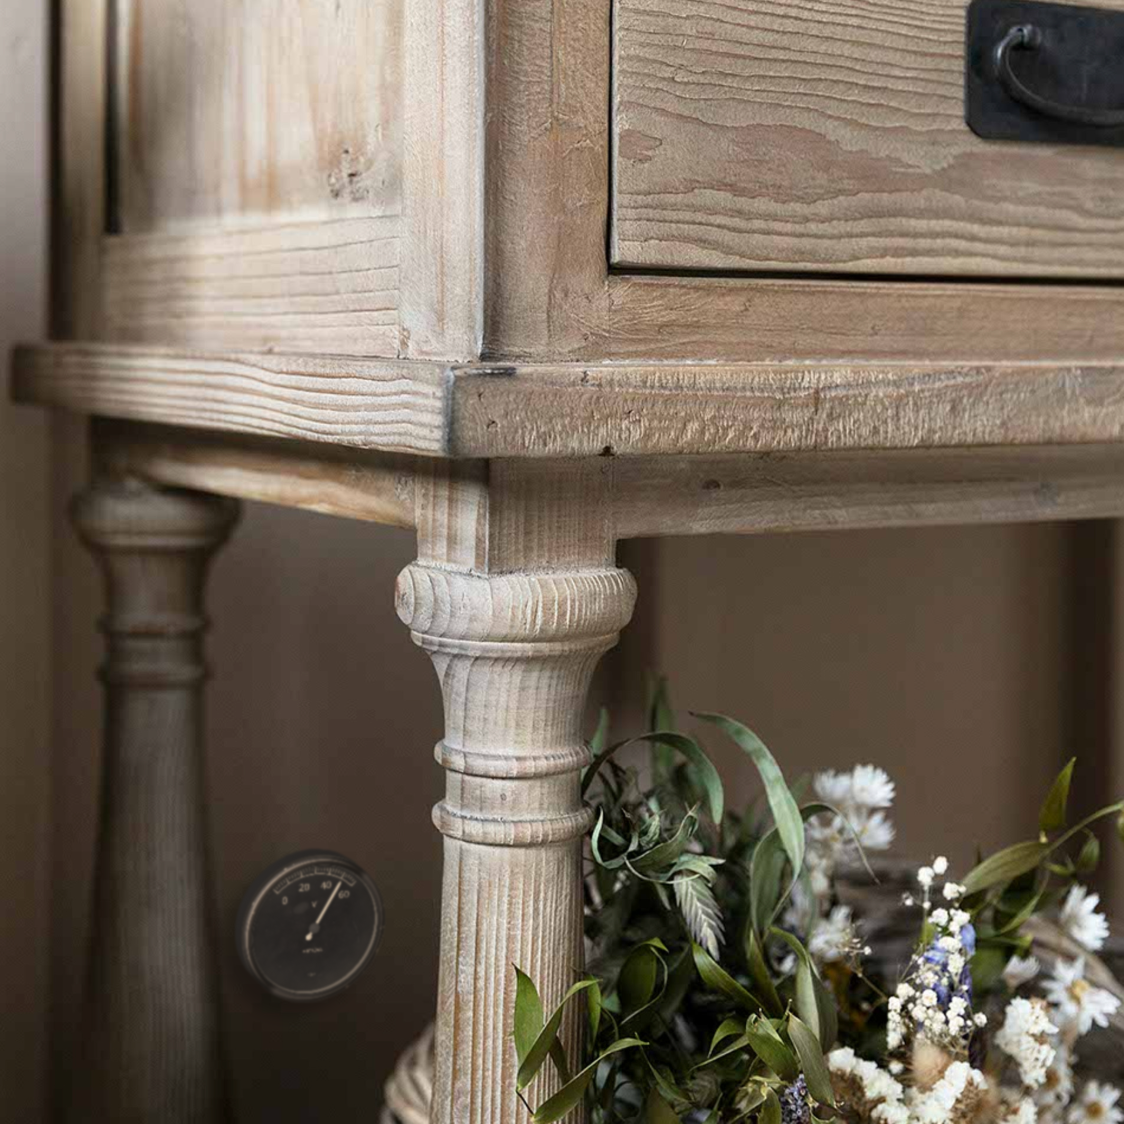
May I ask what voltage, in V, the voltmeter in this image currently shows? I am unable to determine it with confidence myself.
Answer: 50 V
